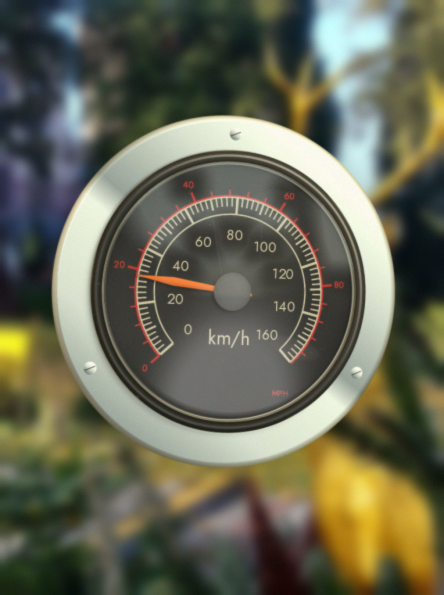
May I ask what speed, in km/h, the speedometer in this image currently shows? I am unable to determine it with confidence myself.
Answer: 30 km/h
